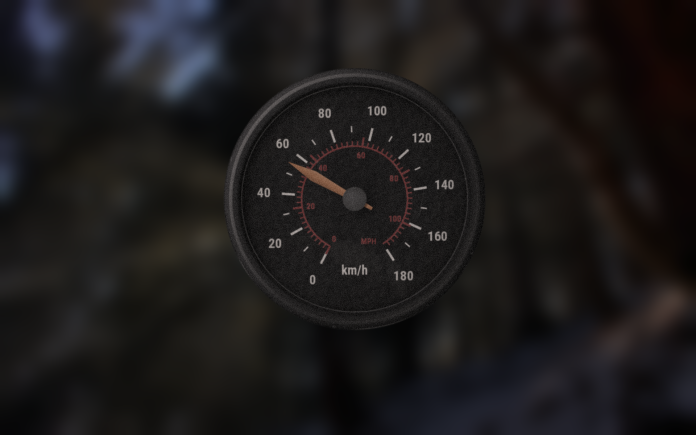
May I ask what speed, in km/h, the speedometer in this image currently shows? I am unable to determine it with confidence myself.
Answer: 55 km/h
